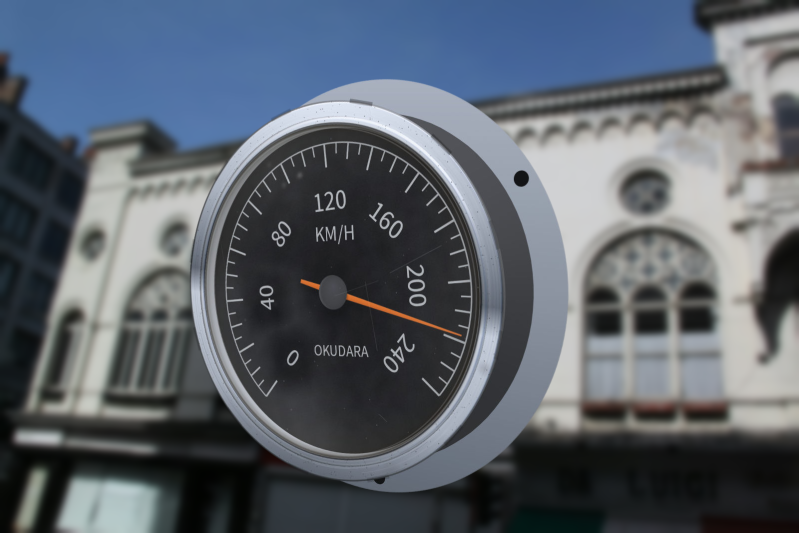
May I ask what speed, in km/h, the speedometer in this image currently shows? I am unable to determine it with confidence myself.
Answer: 217.5 km/h
